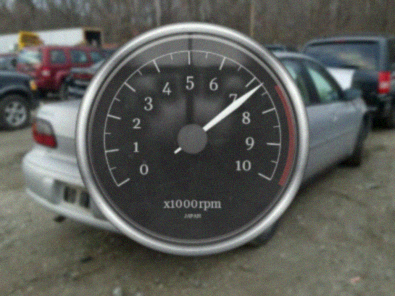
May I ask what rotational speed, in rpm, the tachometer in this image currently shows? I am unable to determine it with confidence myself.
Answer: 7250 rpm
